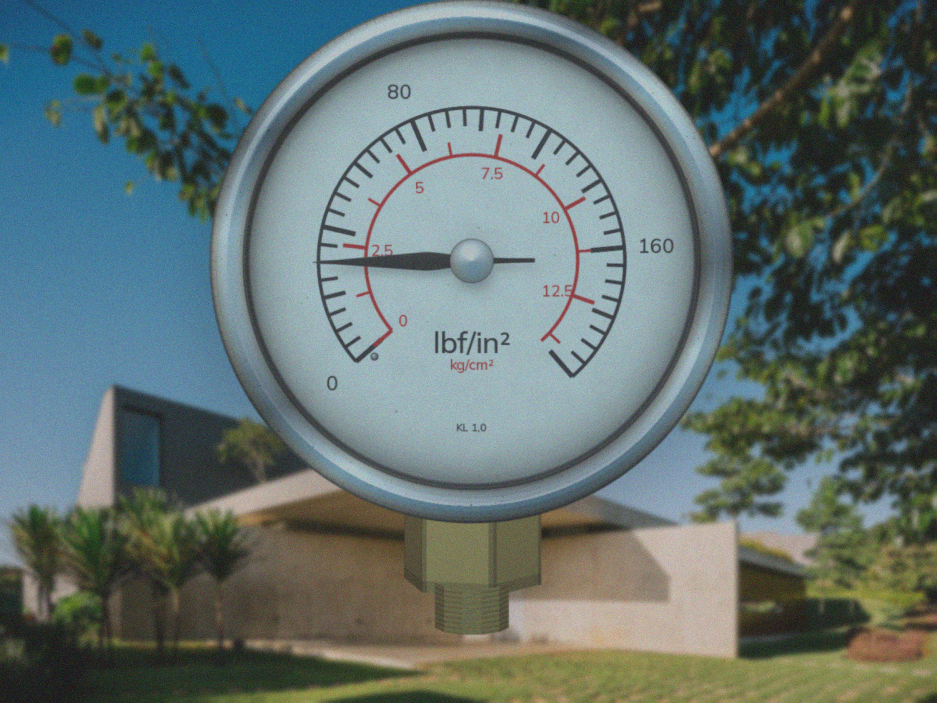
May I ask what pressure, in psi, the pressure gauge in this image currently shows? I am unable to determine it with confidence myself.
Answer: 30 psi
